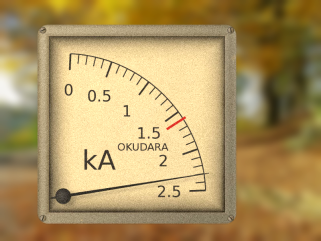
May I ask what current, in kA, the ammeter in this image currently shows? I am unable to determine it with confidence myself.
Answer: 2.3 kA
